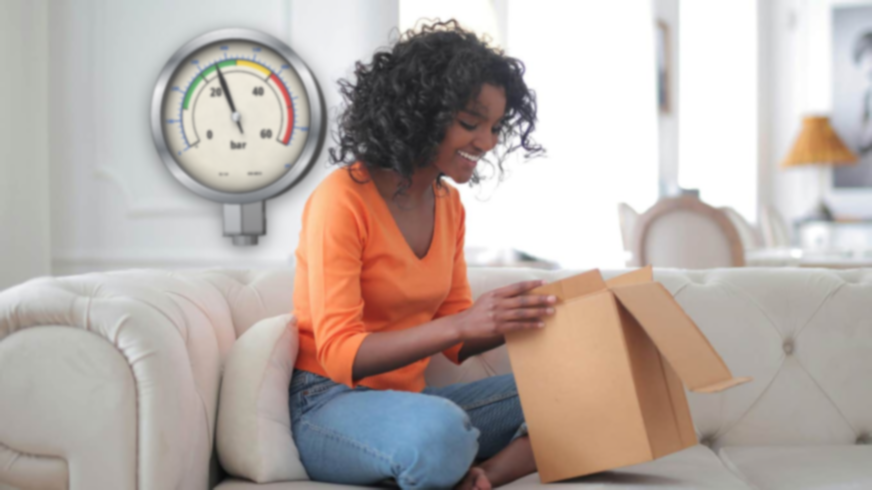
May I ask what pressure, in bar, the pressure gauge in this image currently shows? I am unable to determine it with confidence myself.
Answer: 25 bar
